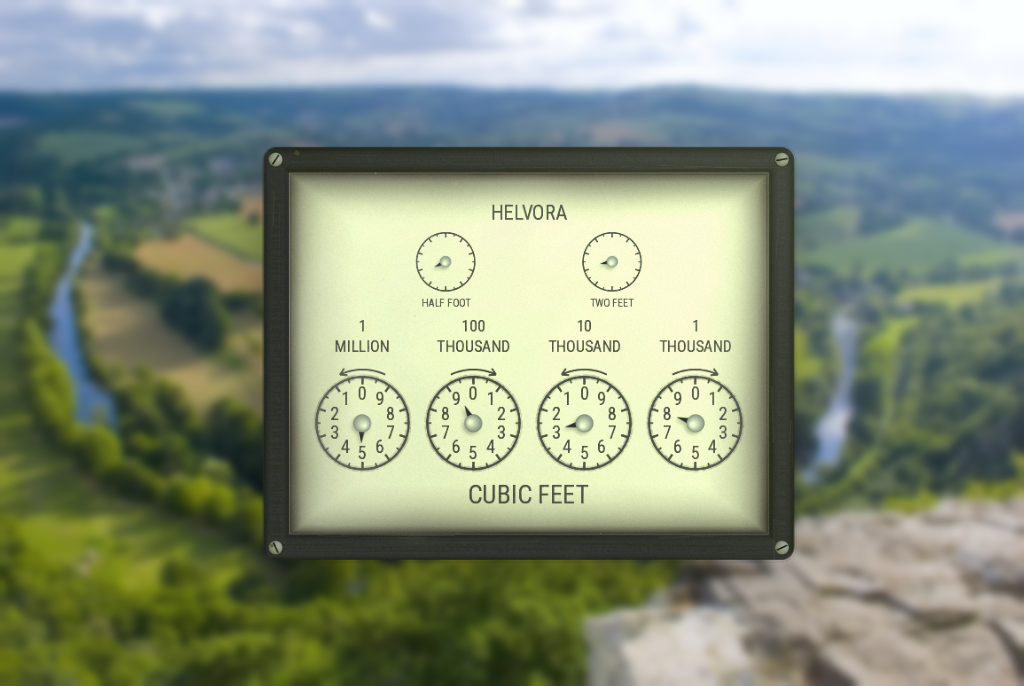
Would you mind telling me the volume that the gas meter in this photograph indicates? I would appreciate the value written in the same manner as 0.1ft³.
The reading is 492800ft³
